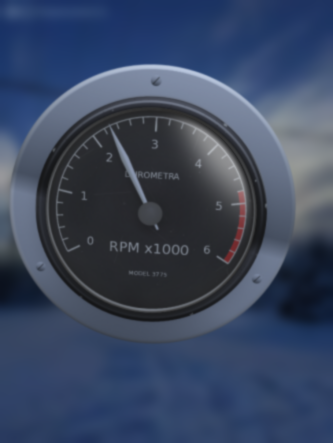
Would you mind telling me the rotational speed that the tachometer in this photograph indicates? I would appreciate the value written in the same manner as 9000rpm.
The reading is 2300rpm
